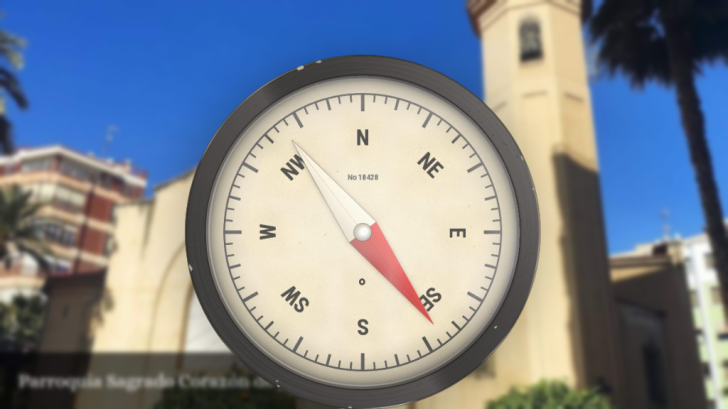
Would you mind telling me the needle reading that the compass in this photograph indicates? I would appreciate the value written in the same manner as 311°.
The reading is 142.5°
